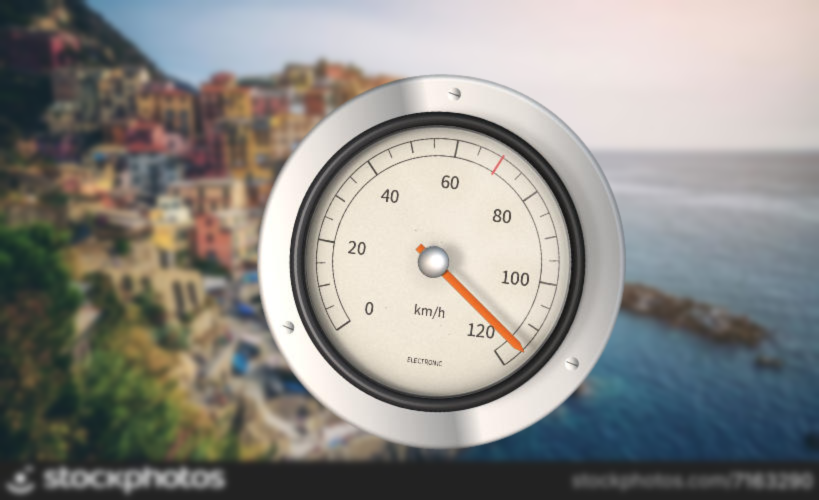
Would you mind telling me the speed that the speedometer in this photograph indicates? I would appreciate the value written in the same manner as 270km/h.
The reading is 115km/h
